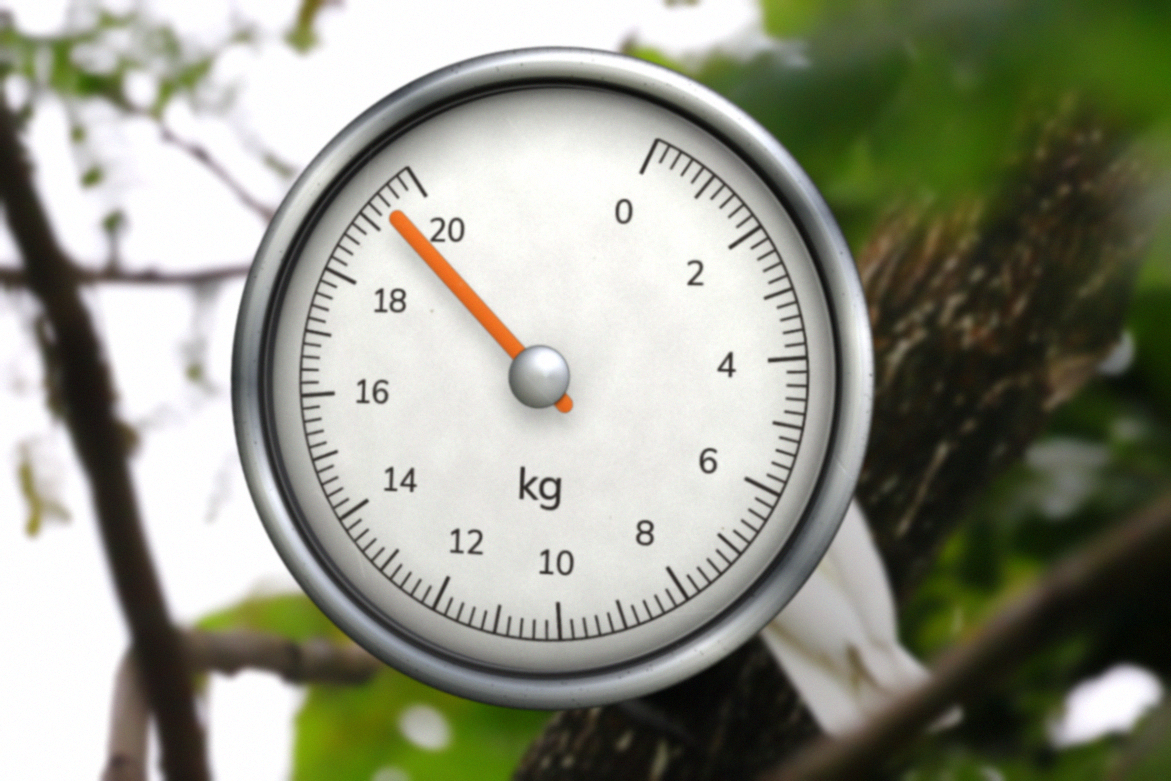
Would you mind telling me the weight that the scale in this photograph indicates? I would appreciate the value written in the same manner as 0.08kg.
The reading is 19.4kg
